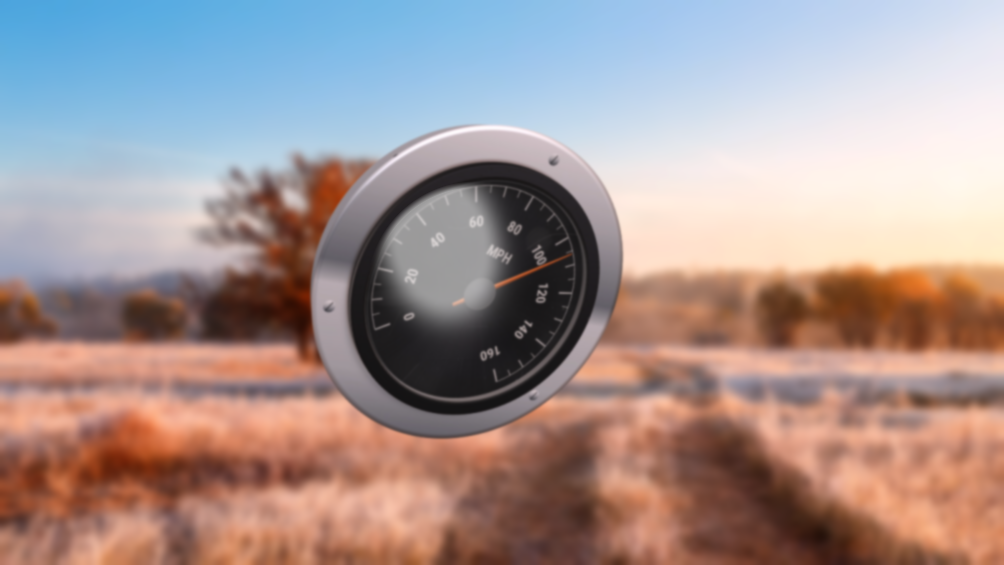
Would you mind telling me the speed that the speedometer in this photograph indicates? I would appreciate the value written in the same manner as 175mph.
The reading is 105mph
